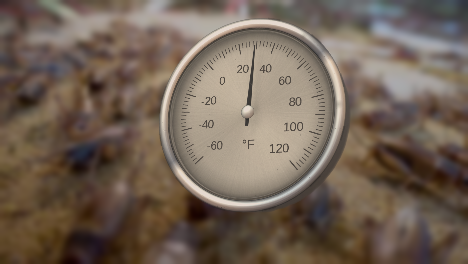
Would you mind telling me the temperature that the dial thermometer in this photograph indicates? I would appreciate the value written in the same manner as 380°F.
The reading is 30°F
